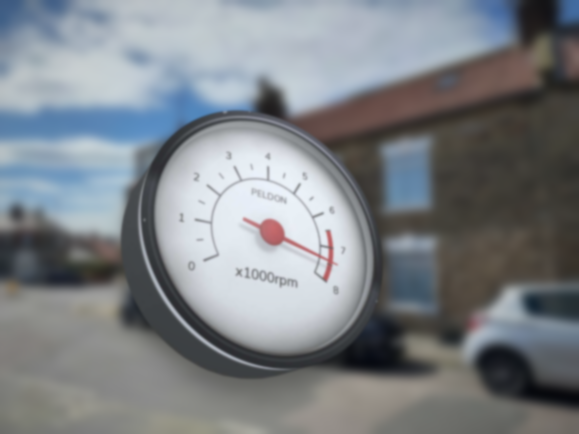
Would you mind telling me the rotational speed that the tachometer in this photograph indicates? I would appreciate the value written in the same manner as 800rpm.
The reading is 7500rpm
